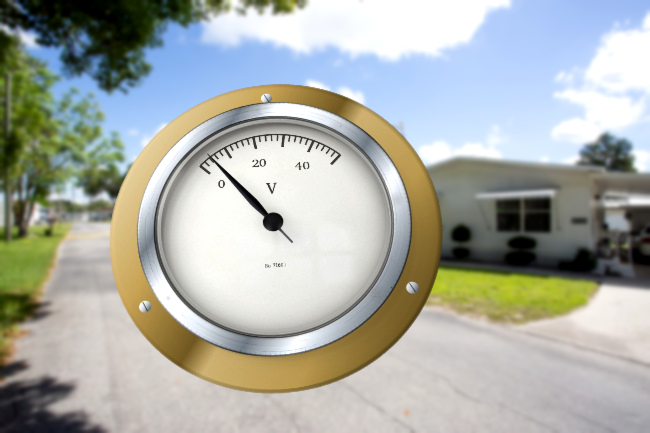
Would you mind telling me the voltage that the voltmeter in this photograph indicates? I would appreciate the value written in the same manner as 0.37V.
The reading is 4V
